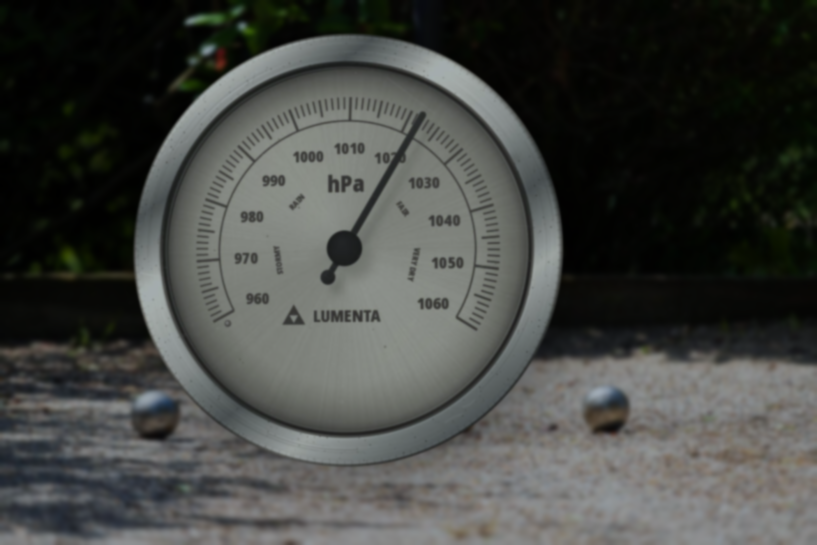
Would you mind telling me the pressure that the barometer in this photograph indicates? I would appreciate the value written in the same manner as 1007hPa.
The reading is 1022hPa
